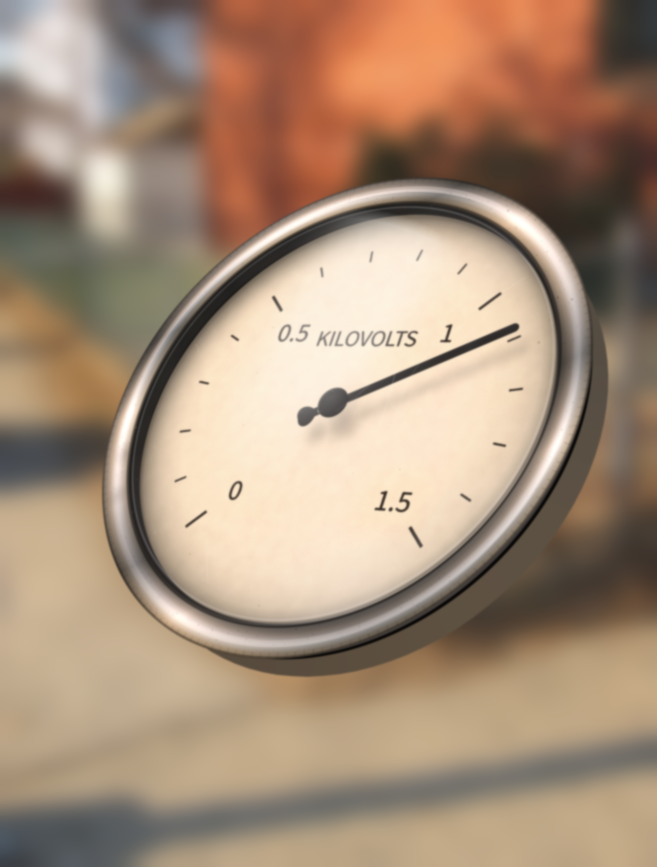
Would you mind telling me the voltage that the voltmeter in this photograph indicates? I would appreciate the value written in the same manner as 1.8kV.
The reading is 1.1kV
